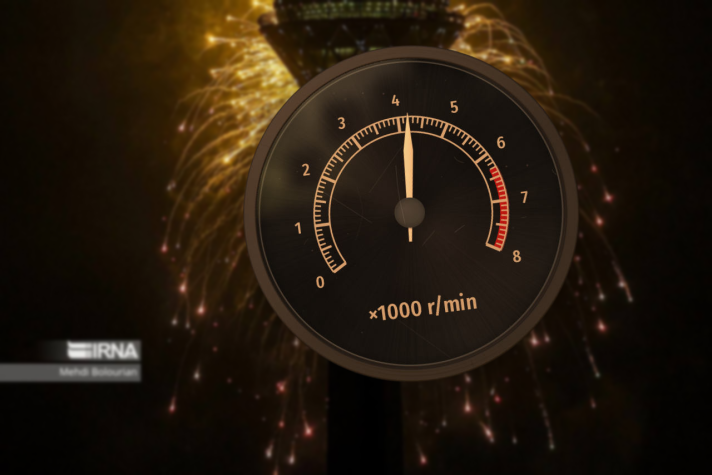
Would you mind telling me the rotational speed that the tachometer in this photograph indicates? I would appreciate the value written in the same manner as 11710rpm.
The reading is 4200rpm
